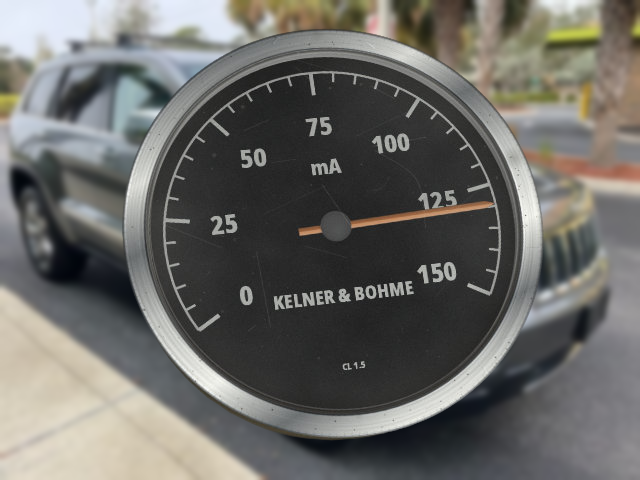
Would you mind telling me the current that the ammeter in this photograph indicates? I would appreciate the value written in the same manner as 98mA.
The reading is 130mA
